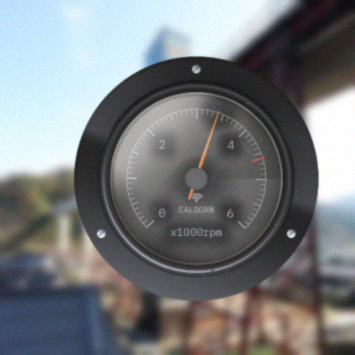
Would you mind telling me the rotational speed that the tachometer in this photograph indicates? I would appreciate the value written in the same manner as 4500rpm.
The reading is 3400rpm
